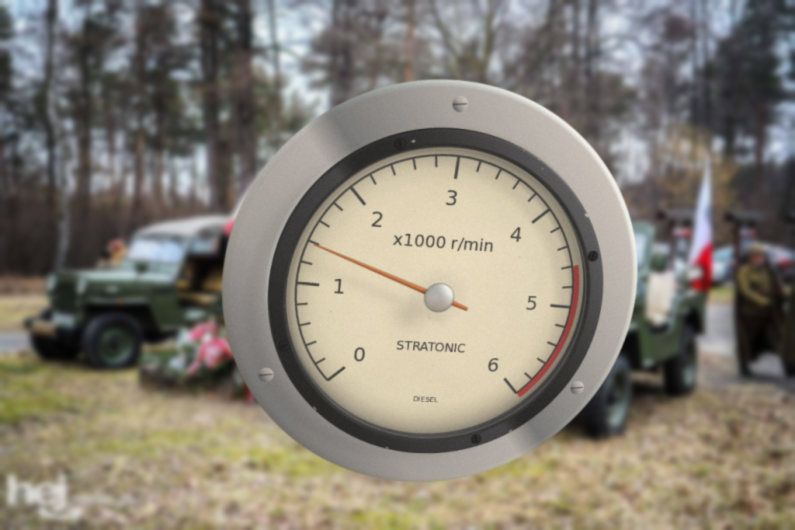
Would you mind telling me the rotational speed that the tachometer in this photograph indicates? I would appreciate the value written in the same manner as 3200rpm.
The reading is 1400rpm
